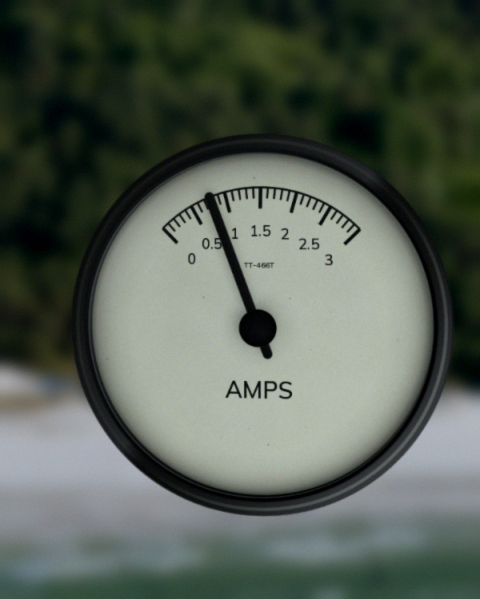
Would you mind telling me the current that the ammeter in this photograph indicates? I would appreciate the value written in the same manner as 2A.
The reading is 0.8A
